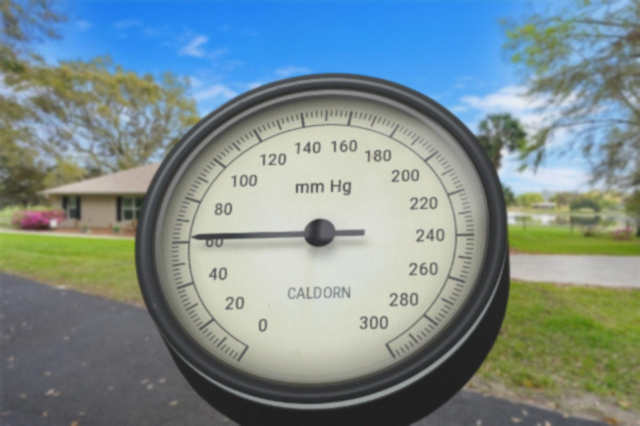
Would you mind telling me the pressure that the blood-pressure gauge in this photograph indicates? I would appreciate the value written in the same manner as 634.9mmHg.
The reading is 60mmHg
